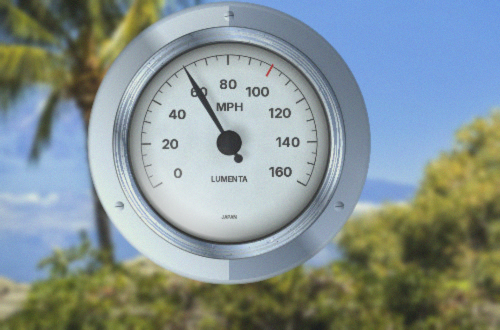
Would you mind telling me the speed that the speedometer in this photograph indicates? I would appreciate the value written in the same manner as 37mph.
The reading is 60mph
